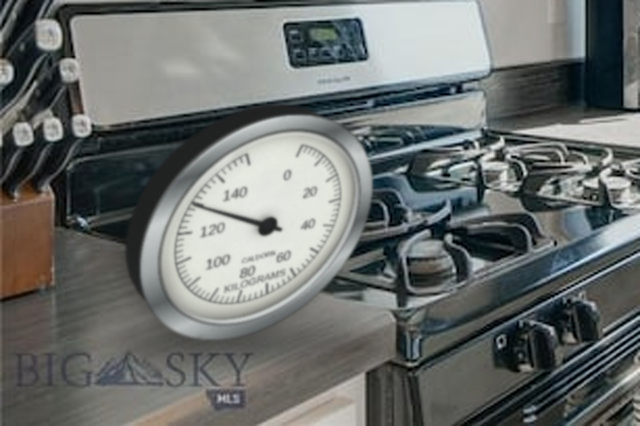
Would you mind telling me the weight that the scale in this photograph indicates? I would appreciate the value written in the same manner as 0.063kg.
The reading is 130kg
